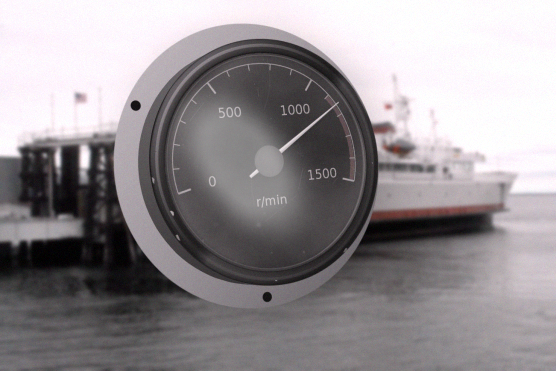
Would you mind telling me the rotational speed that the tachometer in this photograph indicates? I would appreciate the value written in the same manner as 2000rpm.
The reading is 1150rpm
